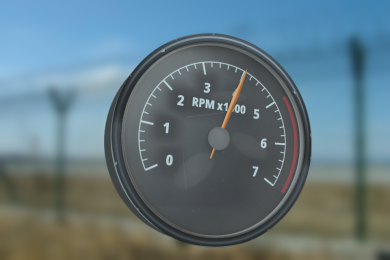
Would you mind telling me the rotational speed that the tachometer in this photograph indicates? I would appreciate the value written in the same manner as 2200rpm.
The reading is 4000rpm
